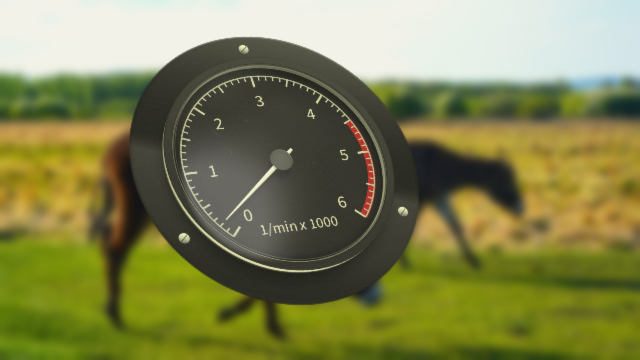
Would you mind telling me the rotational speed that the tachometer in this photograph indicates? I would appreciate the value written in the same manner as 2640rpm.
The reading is 200rpm
